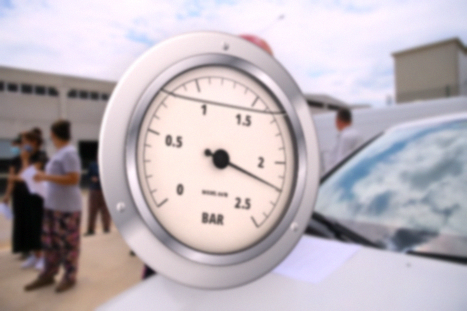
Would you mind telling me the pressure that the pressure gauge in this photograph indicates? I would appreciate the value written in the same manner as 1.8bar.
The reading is 2.2bar
